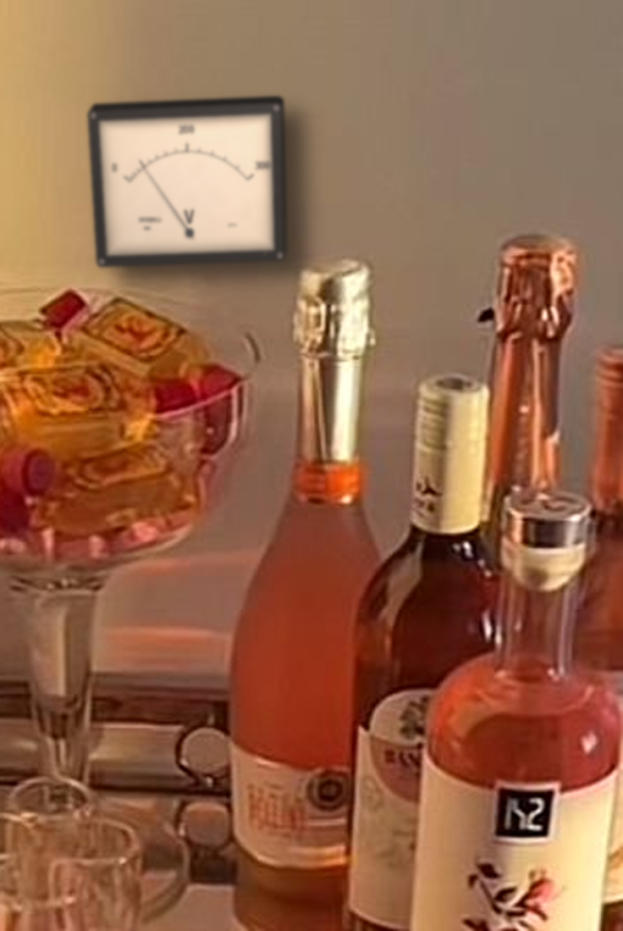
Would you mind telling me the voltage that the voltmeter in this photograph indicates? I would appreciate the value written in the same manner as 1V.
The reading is 100V
